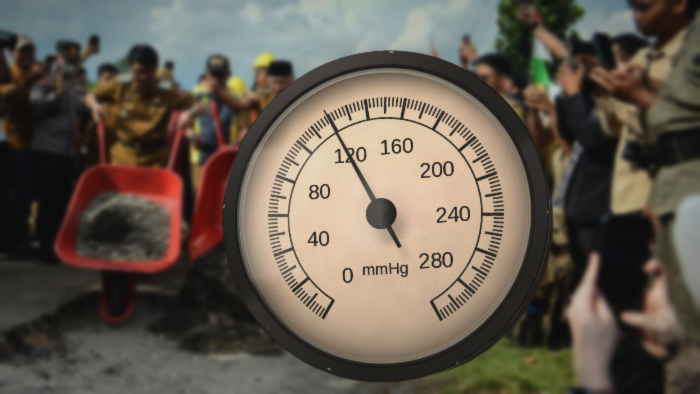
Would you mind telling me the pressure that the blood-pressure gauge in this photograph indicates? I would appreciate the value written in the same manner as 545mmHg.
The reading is 120mmHg
